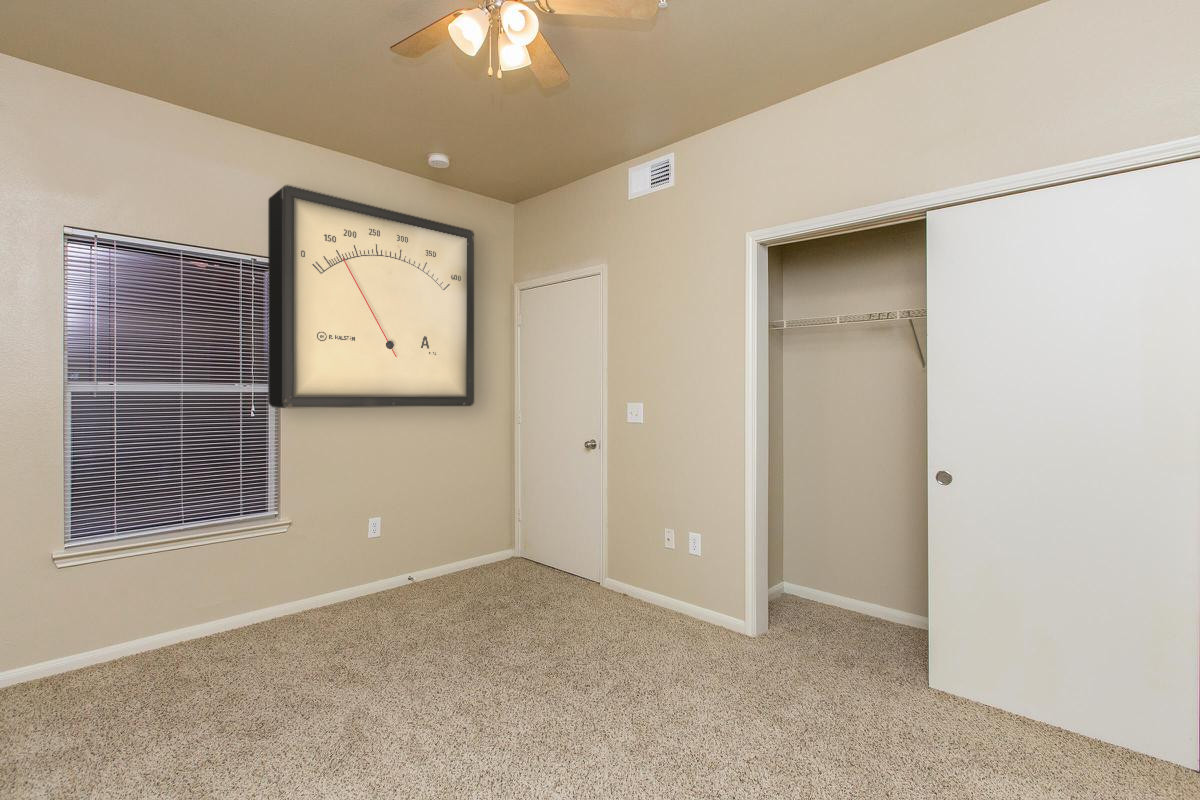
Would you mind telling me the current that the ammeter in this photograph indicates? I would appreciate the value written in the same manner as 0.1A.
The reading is 150A
